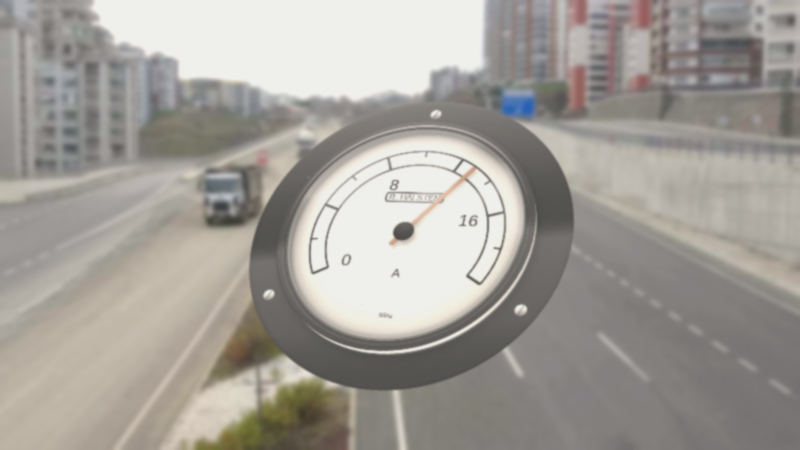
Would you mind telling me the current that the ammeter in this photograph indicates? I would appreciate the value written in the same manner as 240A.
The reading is 13A
